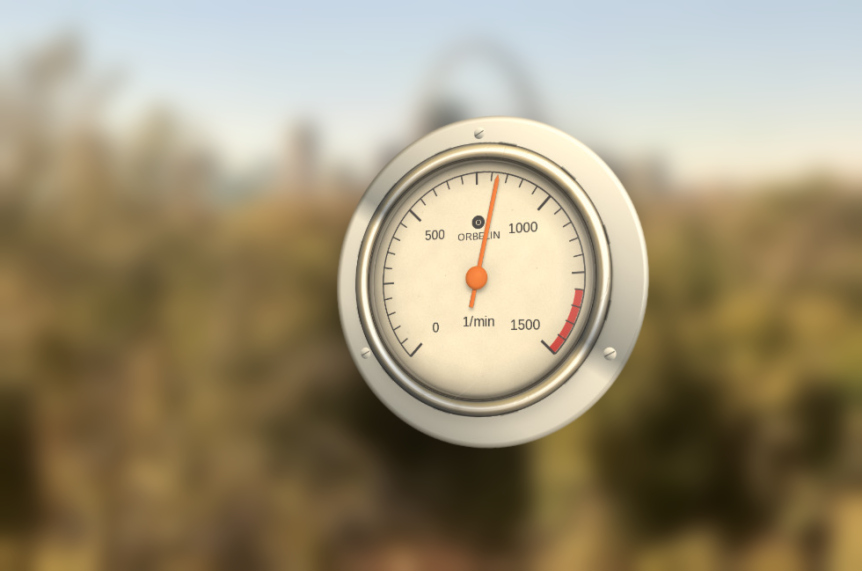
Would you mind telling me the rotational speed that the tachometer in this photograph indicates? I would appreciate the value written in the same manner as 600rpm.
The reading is 825rpm
